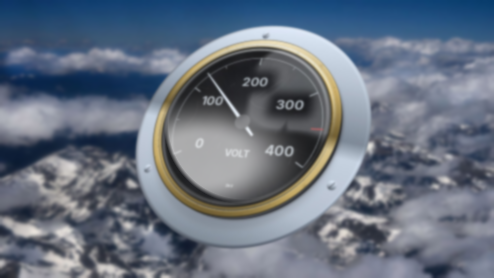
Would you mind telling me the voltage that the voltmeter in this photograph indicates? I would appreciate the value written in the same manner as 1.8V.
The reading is 125V
